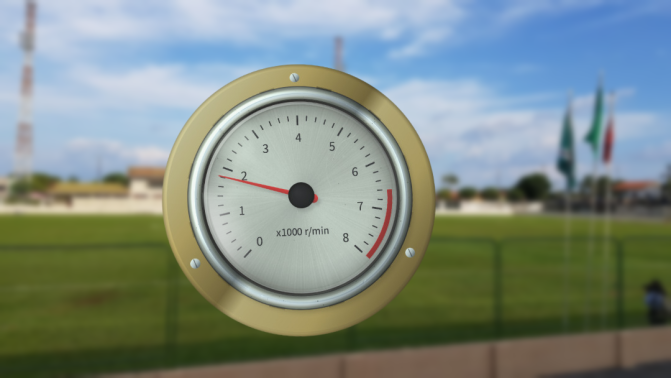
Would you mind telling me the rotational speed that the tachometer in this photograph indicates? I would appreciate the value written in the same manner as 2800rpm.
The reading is 1800rpm
